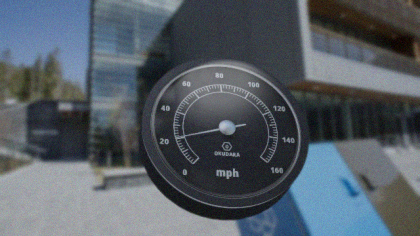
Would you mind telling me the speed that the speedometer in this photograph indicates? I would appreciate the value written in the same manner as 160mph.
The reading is 20mph
